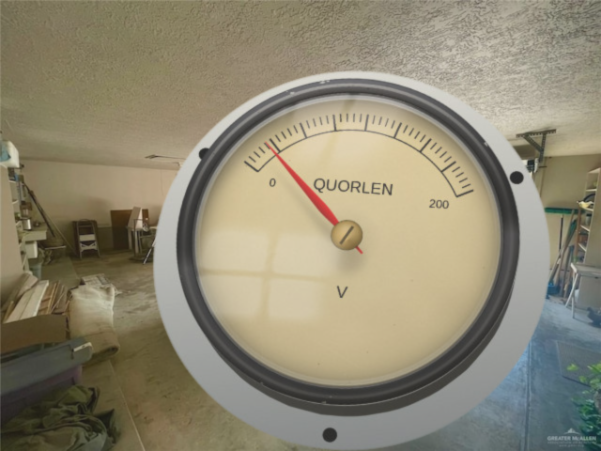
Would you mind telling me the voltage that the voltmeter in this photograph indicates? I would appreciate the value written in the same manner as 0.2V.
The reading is 20V
